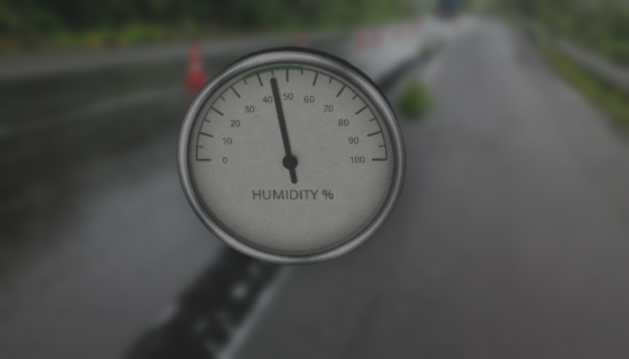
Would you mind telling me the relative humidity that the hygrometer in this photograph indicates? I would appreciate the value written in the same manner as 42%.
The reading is 45%
